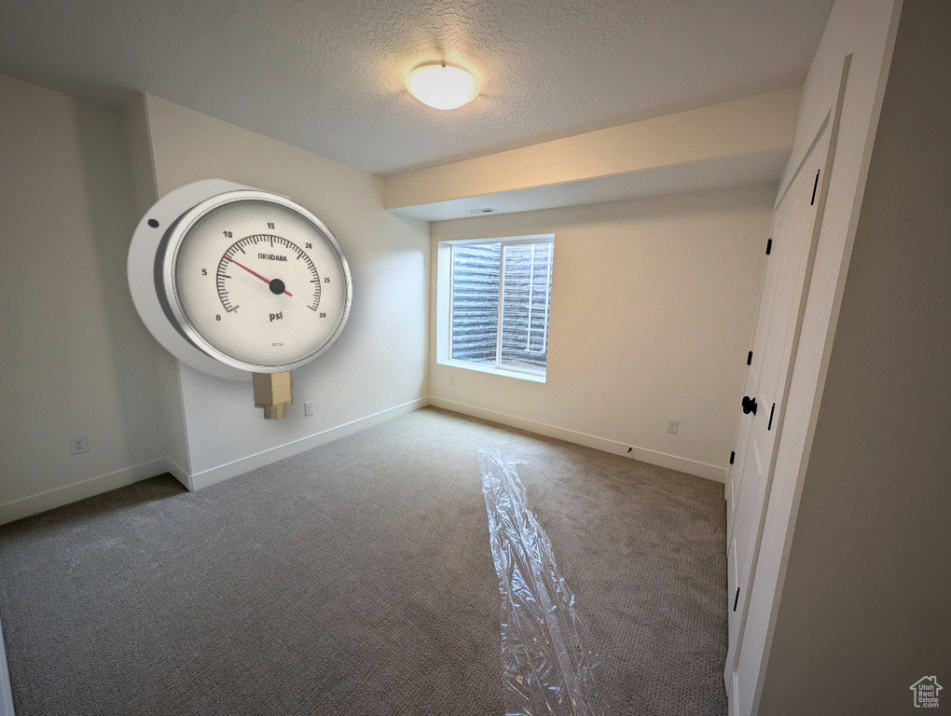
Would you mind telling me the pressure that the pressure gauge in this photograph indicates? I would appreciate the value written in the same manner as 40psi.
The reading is 7.5psi
